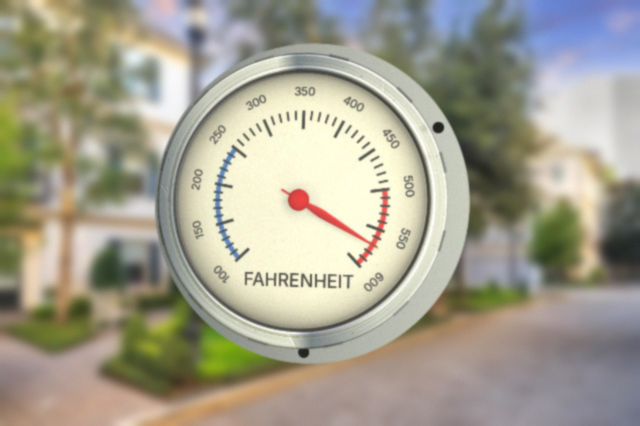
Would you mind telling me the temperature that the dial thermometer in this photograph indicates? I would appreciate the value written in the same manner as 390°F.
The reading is 570°F
